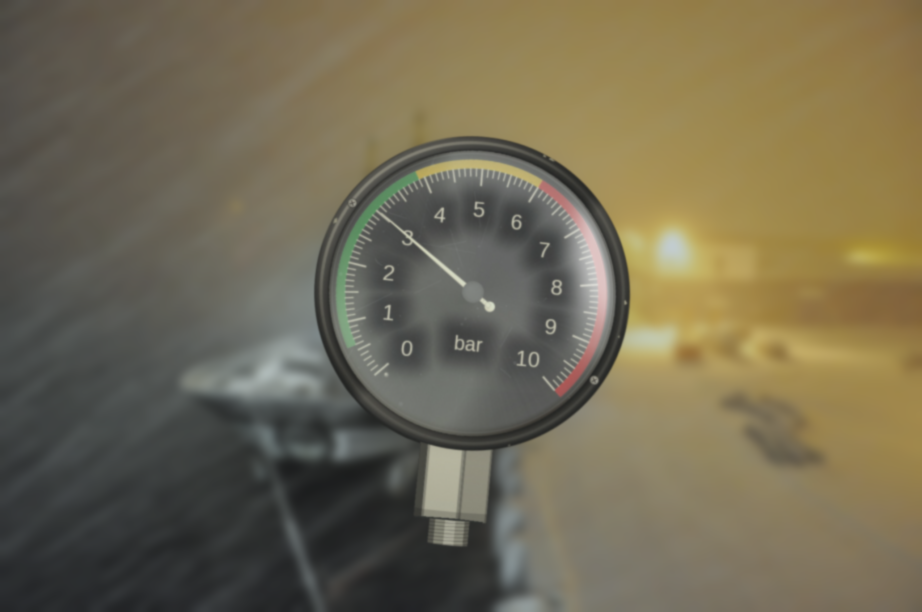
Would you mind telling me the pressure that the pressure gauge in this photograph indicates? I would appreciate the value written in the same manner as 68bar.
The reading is 3bar
